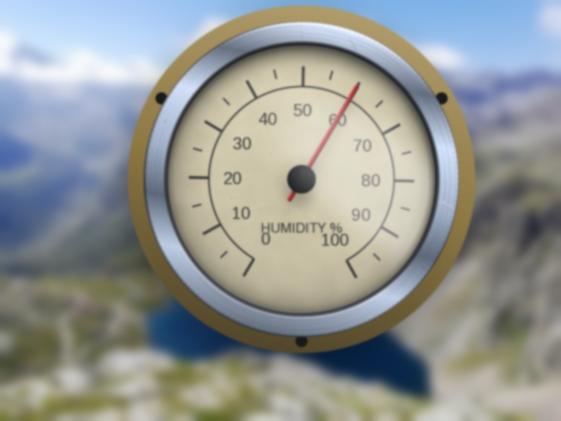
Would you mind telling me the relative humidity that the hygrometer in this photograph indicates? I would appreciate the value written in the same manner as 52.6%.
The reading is 60%
